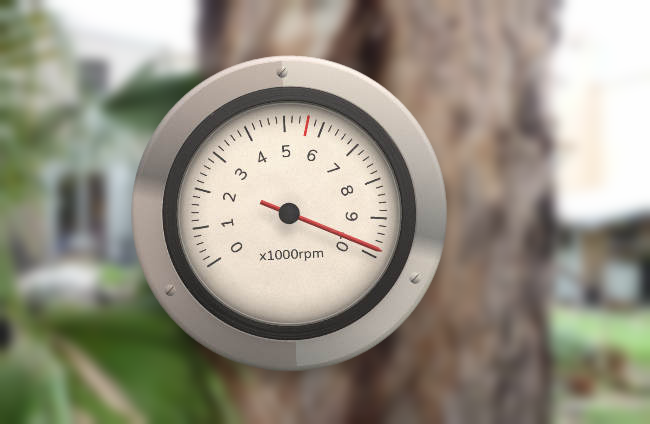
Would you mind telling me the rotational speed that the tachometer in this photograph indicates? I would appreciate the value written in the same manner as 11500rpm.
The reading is 9800rpm
